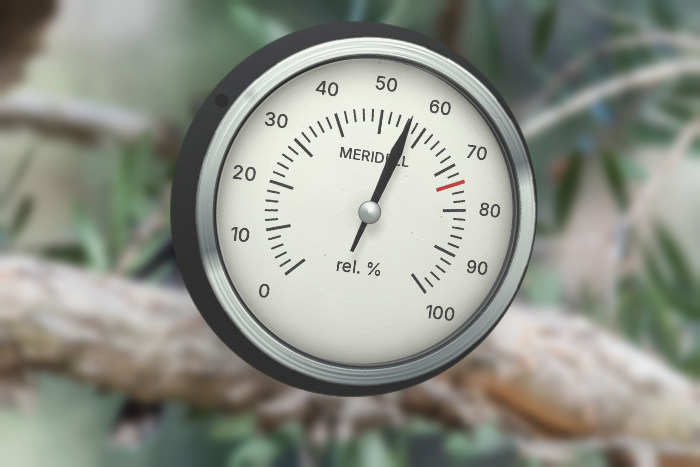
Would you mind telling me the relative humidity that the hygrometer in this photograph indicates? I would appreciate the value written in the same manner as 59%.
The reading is 56%
